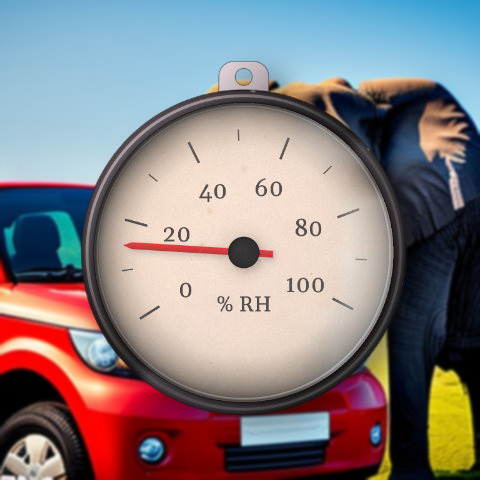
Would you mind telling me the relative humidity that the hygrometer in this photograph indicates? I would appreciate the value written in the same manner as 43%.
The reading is 15%
